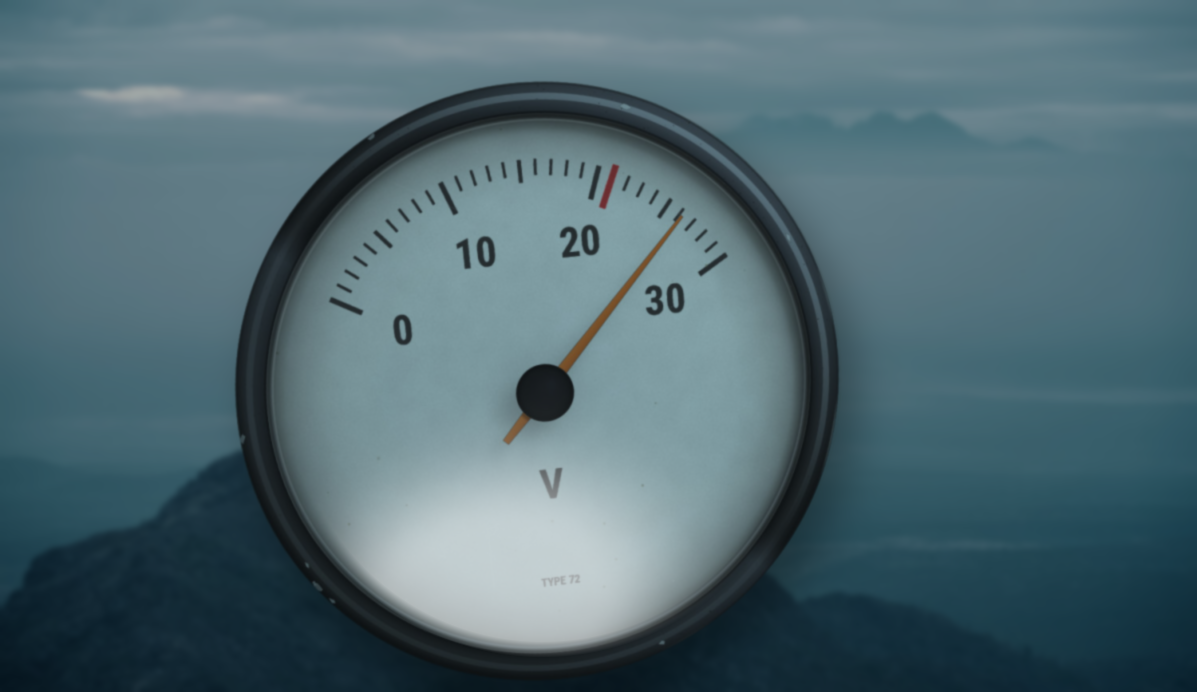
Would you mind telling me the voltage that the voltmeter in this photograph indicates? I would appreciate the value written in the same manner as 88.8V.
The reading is 26V
